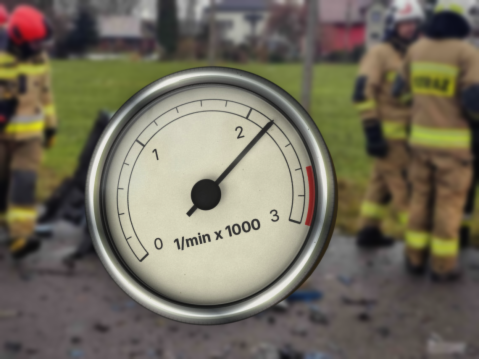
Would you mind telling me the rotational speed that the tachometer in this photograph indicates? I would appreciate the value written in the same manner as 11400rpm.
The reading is 2200rpm
